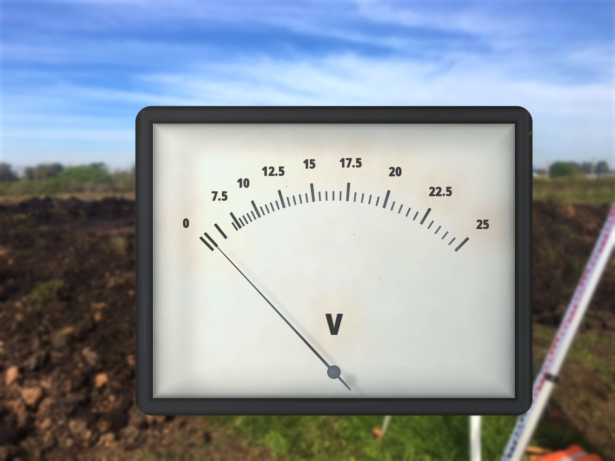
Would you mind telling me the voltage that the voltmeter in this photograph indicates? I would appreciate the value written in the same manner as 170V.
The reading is 2.5V
